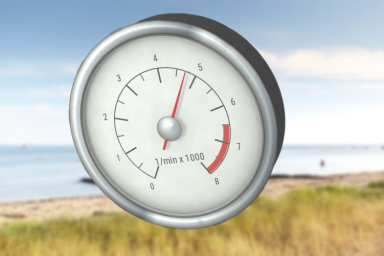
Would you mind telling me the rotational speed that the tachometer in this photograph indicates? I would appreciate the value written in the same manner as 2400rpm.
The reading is 4750rpm
